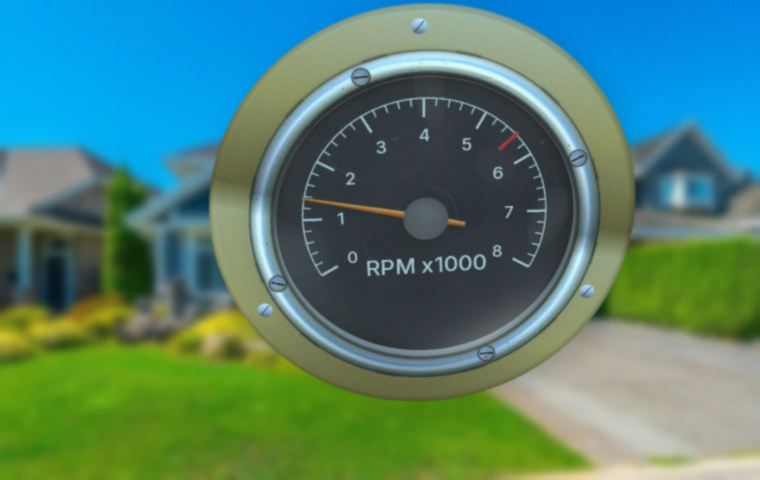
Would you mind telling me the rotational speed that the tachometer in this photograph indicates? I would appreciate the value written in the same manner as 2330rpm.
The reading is 1400rpm
